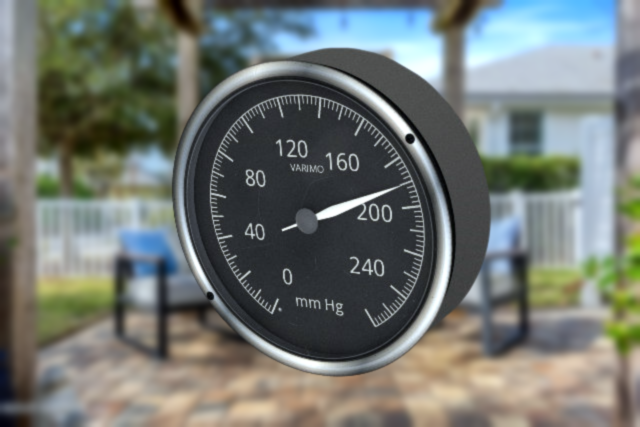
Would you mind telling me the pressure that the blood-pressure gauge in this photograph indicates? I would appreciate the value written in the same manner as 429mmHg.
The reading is 190mmHg
